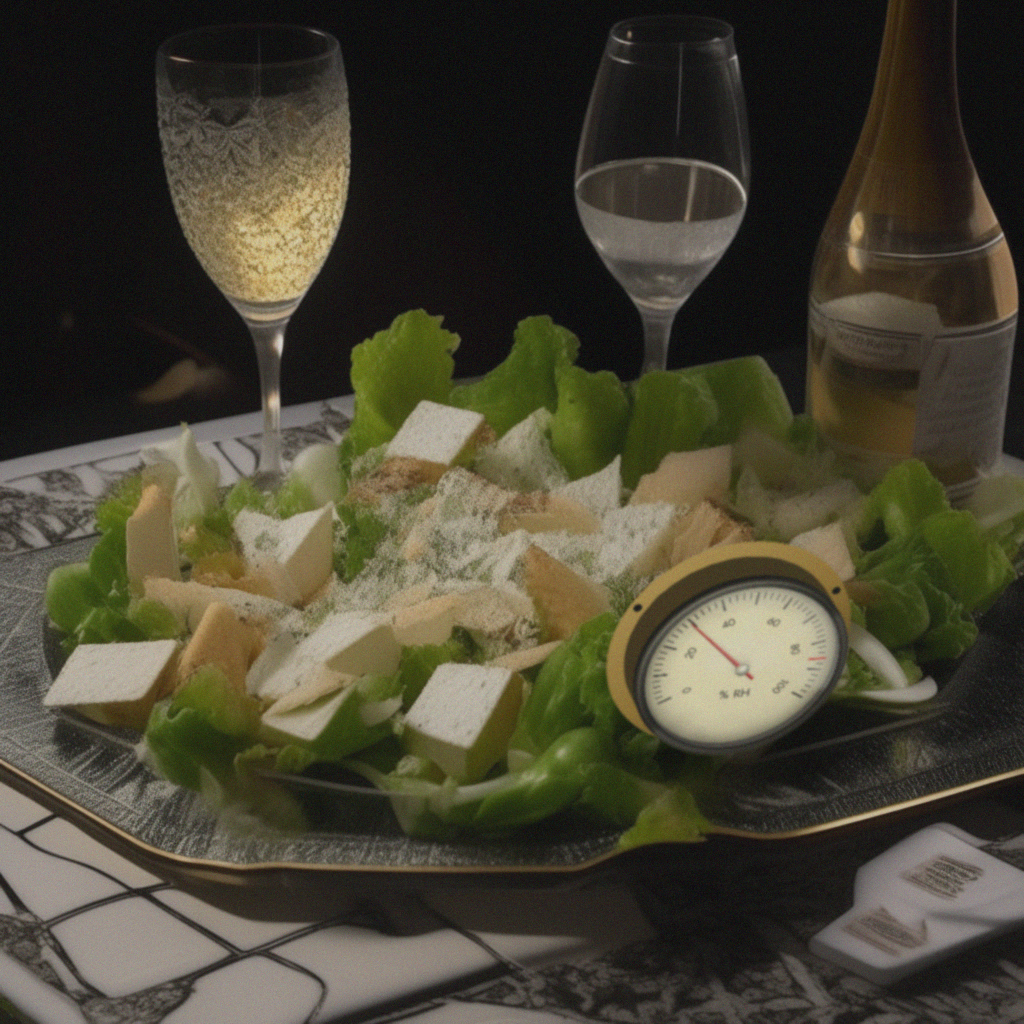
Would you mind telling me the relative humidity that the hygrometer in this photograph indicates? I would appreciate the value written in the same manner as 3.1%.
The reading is 30%
